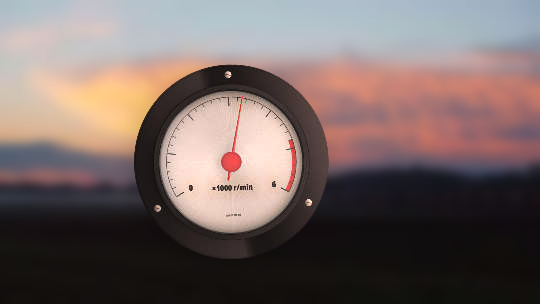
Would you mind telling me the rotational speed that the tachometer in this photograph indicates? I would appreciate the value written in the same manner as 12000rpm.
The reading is 3300rpm
